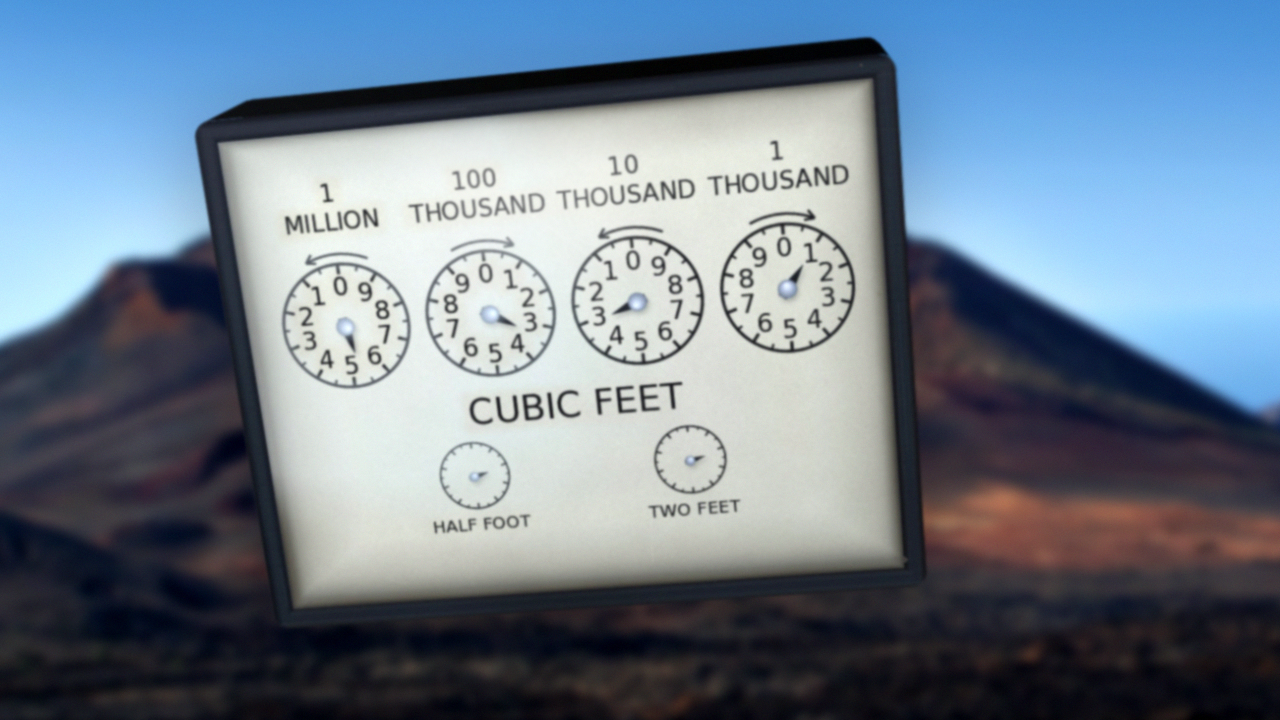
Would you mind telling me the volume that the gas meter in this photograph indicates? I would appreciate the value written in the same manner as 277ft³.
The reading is 533100ft³
